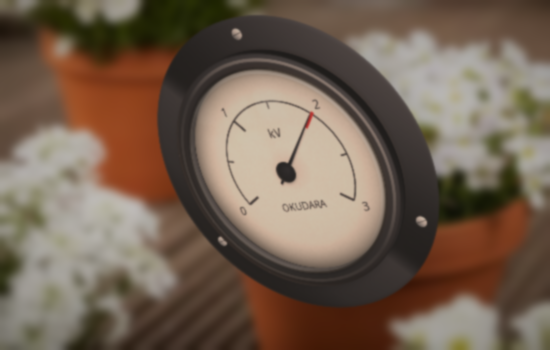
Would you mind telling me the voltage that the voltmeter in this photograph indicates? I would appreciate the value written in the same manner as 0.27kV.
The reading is 2kV
